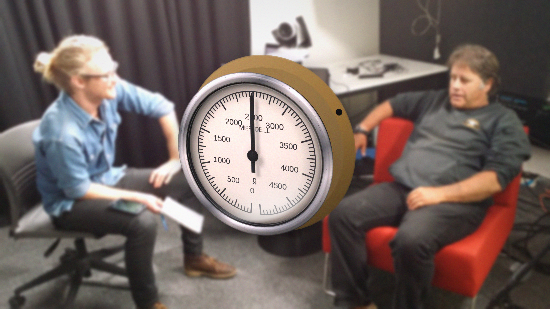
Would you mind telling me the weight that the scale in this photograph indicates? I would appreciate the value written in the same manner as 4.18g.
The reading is 2500g
